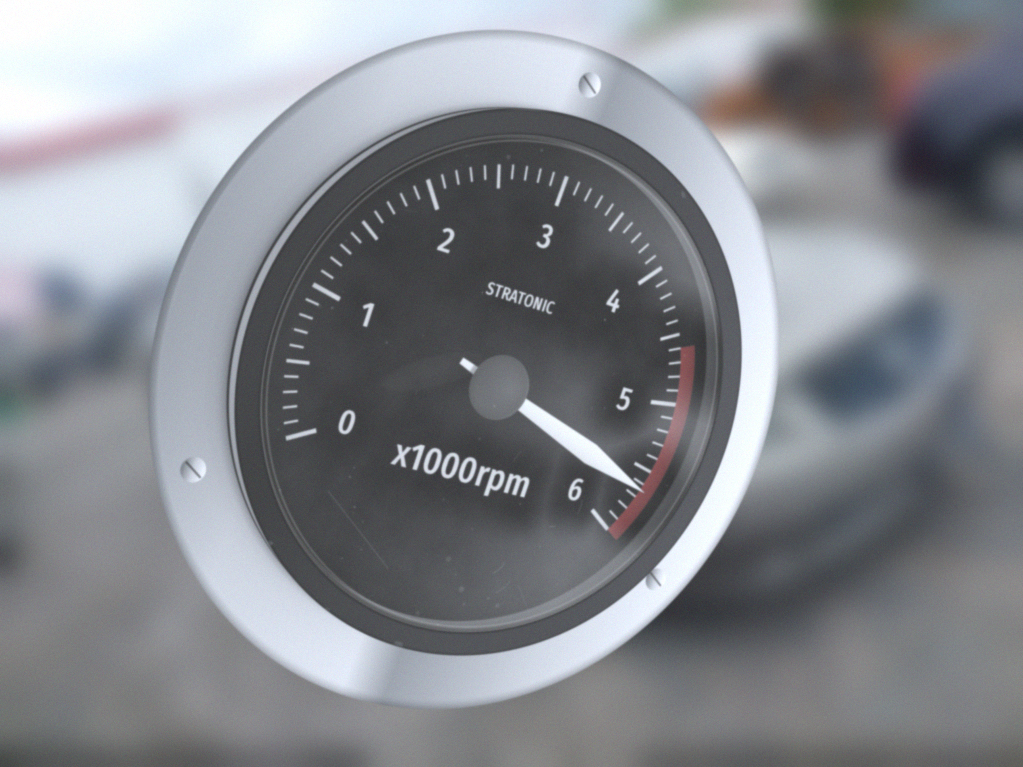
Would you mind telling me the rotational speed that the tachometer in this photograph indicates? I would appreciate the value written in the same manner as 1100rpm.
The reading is 5650rpm
